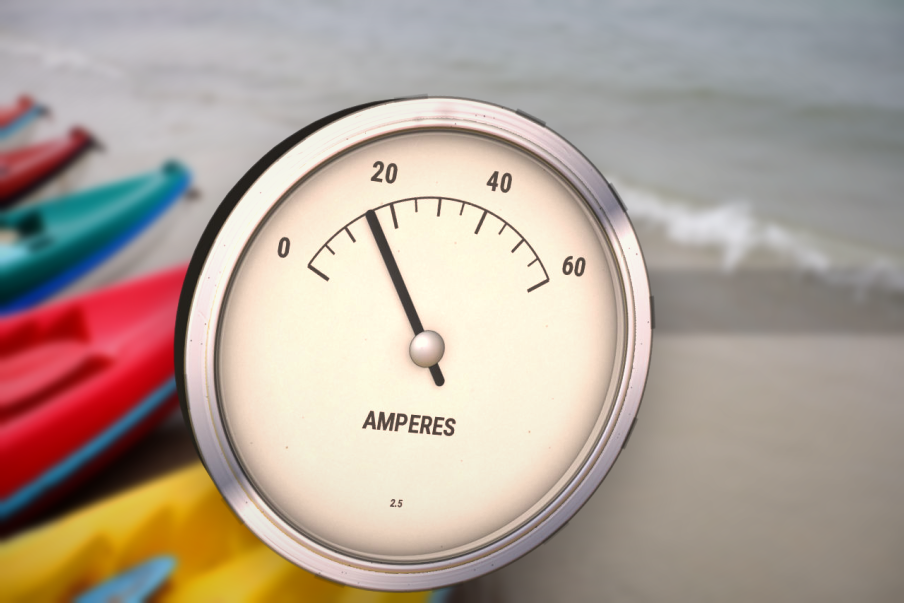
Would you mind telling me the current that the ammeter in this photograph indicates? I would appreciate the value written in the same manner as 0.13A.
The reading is 15A
